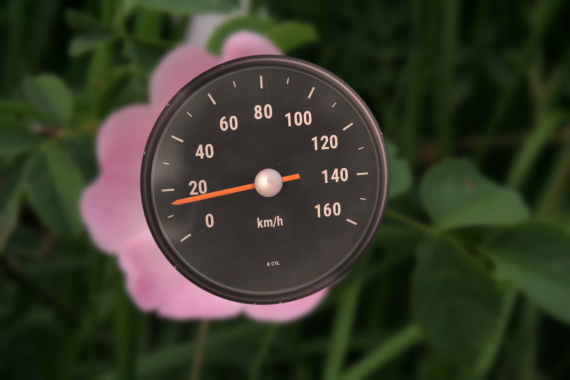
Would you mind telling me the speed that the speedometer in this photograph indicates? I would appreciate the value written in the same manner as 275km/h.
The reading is 15km/h
